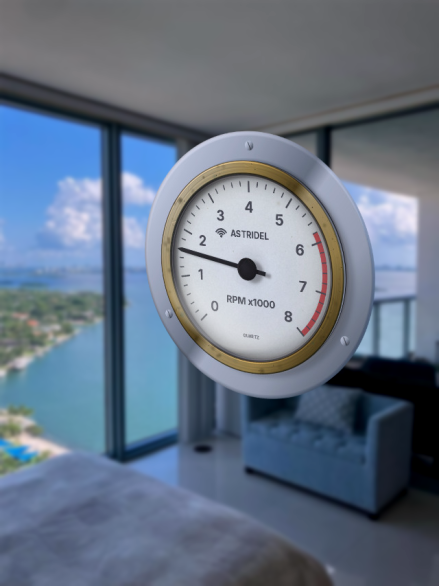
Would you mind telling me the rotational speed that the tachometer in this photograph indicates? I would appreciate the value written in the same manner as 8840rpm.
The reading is 1600rpm
